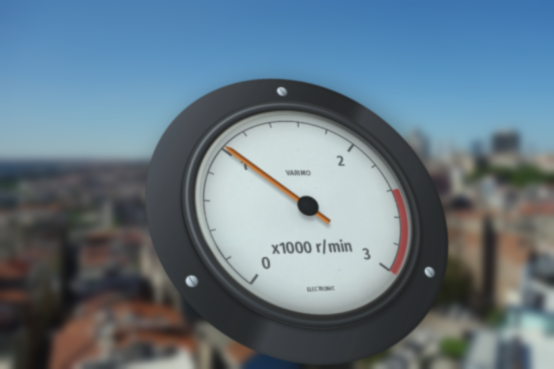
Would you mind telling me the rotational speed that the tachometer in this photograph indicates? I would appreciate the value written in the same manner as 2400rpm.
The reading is 1000rpm
